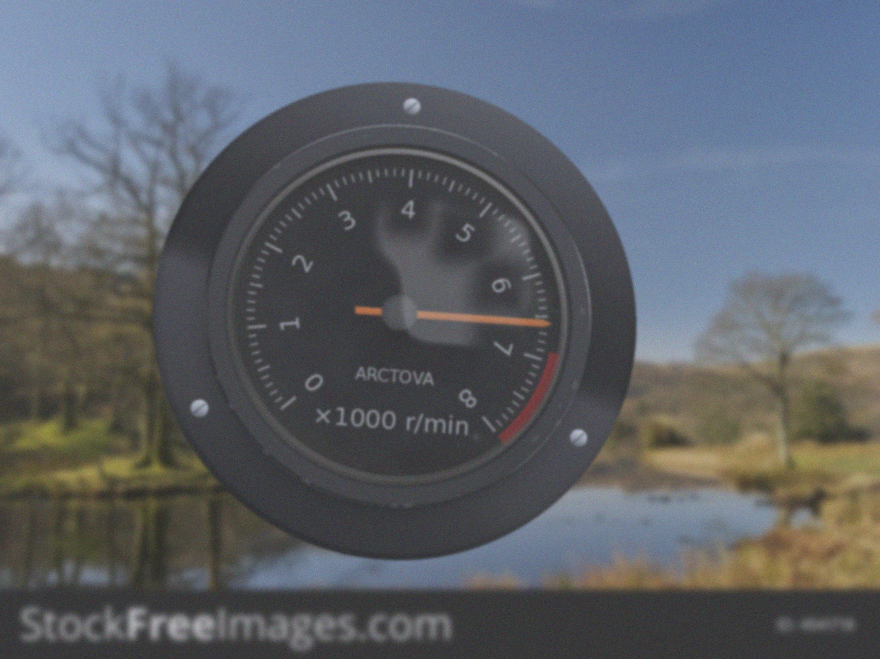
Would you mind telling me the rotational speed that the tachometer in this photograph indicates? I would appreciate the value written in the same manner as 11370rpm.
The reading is 6600rpm
